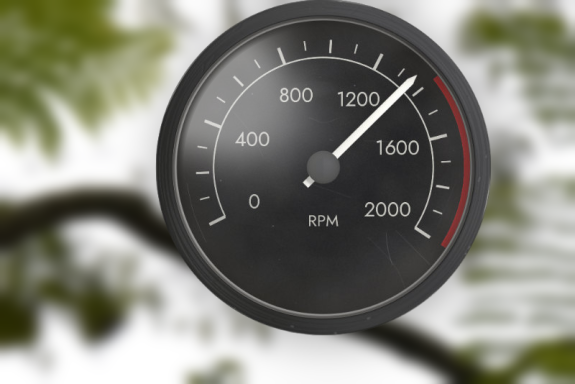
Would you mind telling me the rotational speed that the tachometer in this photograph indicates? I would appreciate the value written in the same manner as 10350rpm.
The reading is 1350rpm
